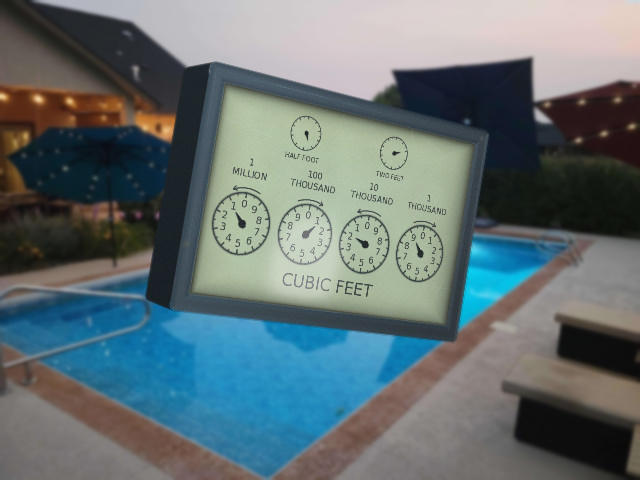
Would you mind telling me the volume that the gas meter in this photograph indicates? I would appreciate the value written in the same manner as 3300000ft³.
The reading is 111900ft³
